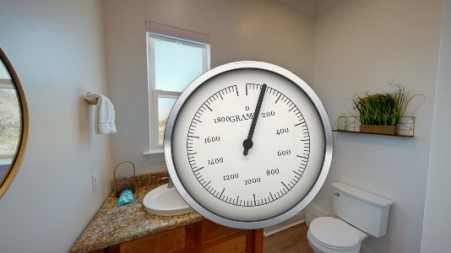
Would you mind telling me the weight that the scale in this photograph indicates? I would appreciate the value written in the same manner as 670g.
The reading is 100g
